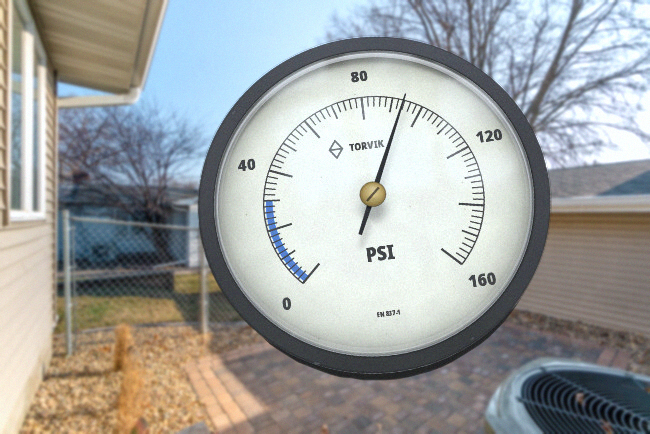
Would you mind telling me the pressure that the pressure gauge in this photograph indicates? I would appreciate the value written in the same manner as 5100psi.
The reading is 94psi
